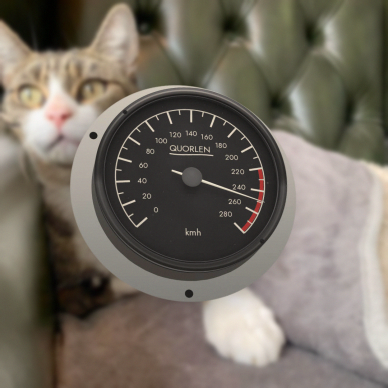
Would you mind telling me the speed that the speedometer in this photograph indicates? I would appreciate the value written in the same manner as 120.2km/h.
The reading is 250km/h
